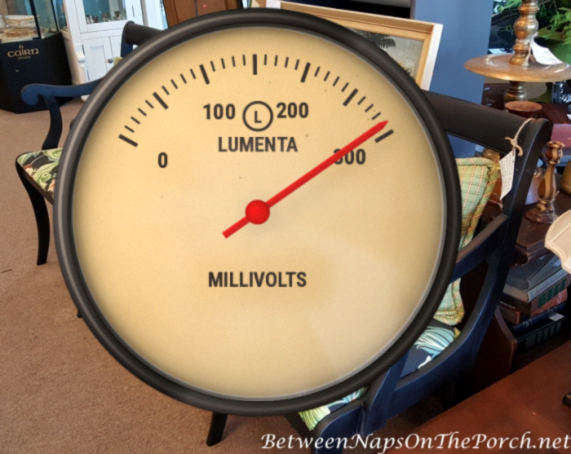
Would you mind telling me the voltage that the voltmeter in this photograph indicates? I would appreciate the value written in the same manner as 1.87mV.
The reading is 290mV
